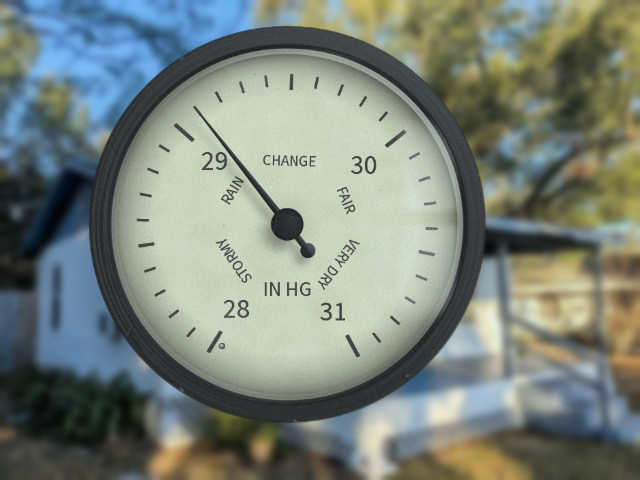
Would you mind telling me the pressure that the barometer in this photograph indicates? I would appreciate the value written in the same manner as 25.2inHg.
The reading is 29.1inHg
